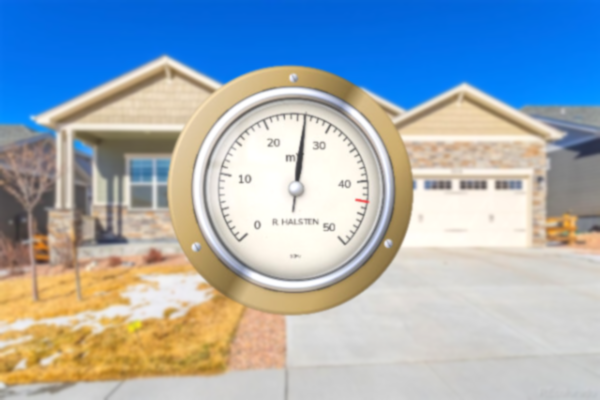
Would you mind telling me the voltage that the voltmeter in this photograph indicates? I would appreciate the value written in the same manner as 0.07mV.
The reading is 26mV
